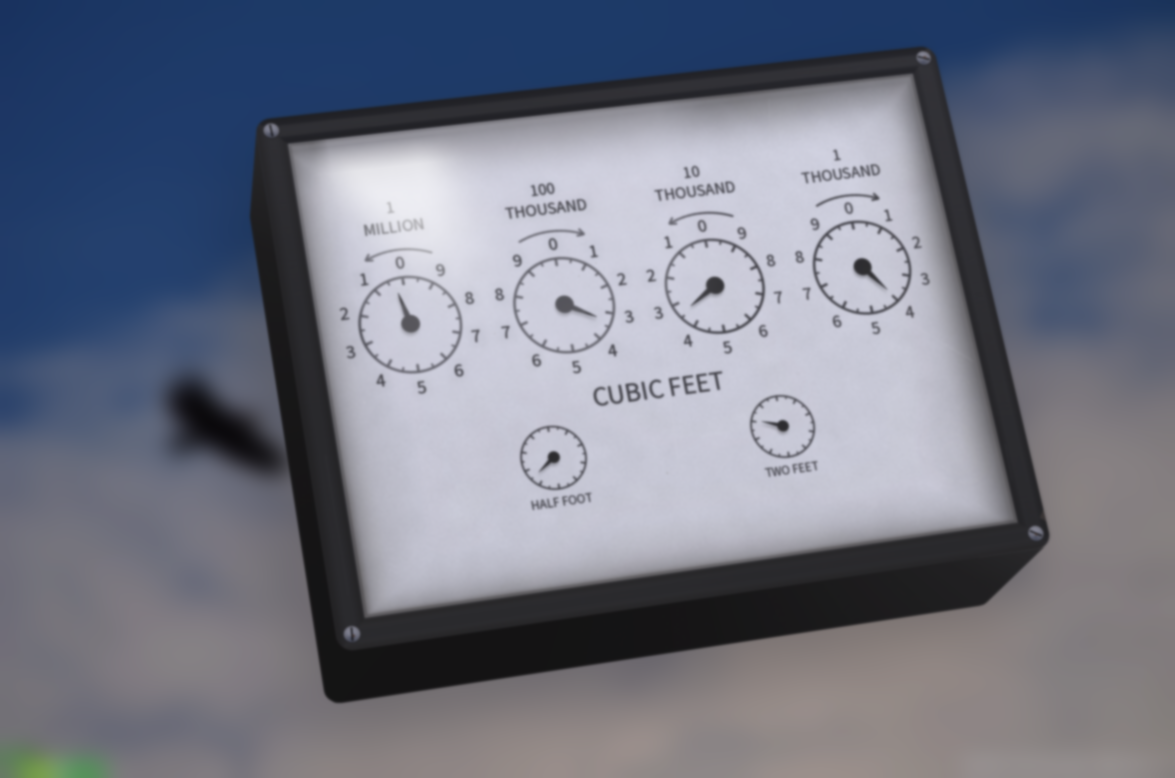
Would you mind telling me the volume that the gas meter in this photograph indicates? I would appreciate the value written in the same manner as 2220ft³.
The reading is 33400ft³
